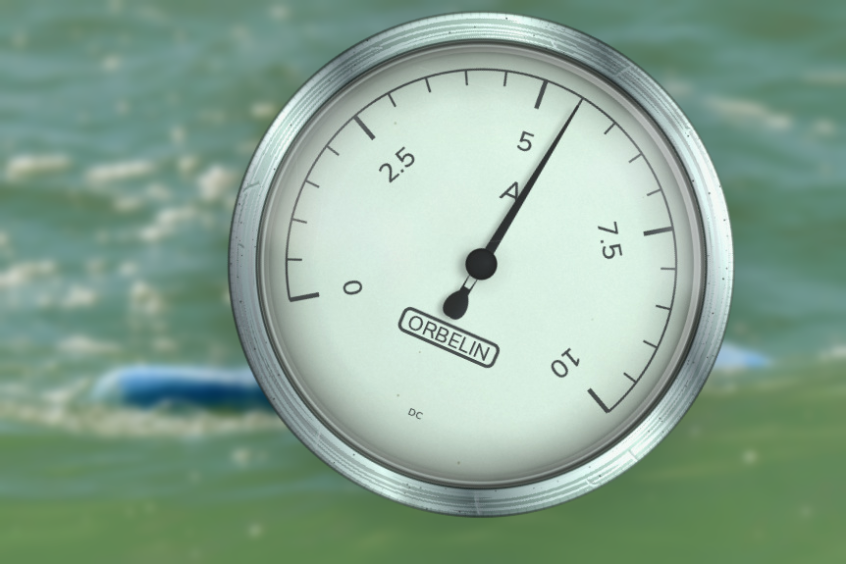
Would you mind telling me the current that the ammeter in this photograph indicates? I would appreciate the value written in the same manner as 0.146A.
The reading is 5.5A
